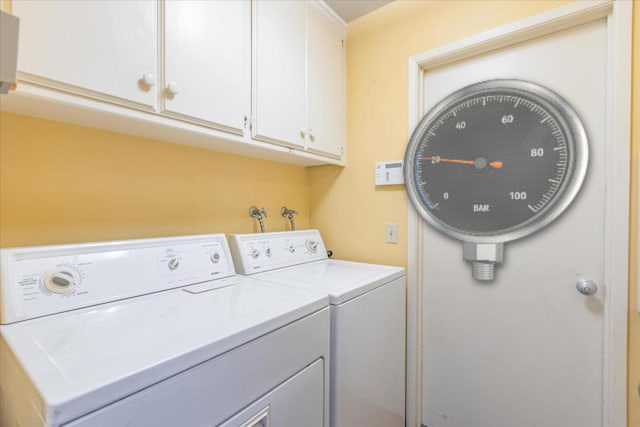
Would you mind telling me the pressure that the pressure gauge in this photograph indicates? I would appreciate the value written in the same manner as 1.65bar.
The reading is 20bar
